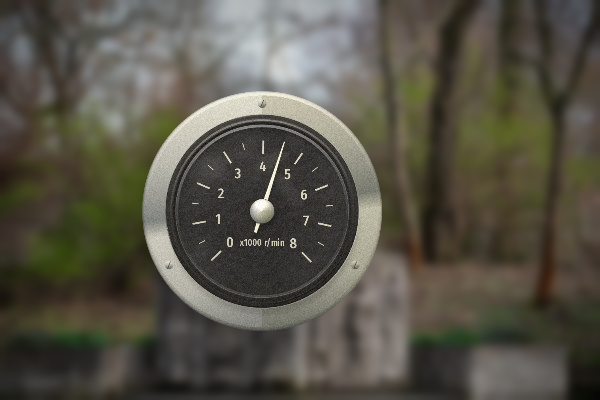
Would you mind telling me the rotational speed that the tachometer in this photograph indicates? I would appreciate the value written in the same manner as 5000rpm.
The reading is 4500rpm
